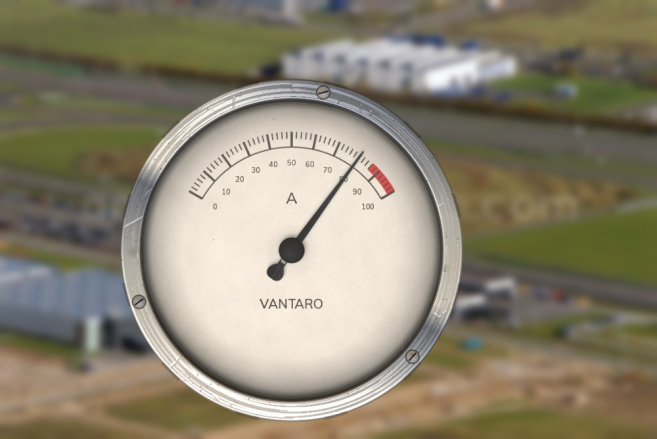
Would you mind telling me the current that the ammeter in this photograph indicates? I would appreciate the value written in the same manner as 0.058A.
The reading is 80A
